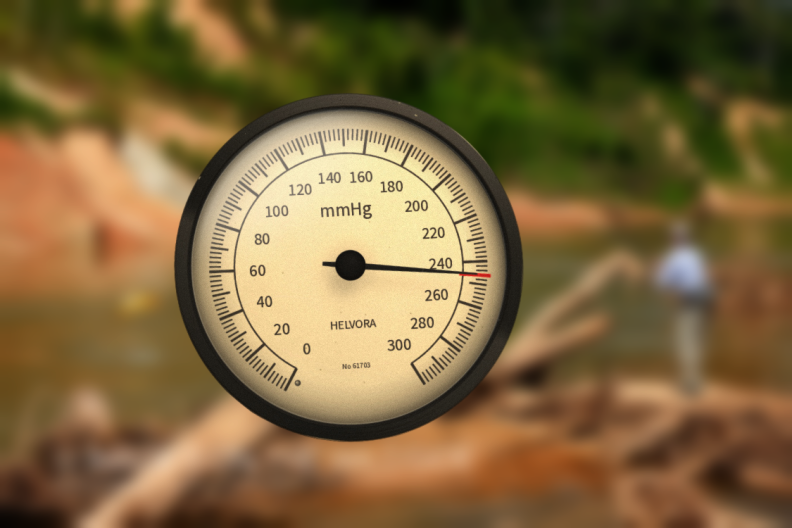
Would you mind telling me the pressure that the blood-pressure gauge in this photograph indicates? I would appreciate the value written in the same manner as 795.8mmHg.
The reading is 246mmHg
